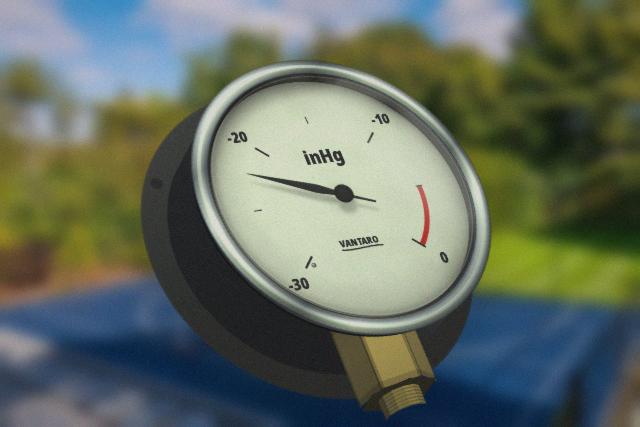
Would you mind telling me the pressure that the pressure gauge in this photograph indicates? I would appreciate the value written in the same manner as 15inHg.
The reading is -22.5inHg
